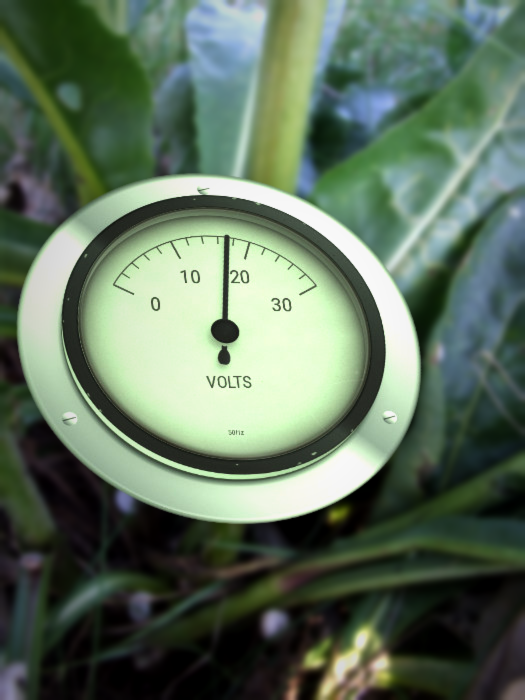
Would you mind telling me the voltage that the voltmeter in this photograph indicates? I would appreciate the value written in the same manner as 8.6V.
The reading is 17V
